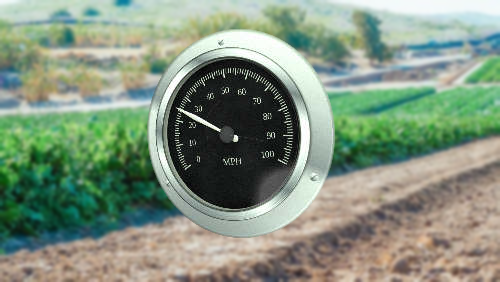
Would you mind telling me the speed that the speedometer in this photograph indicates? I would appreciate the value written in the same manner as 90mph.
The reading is 25mph
